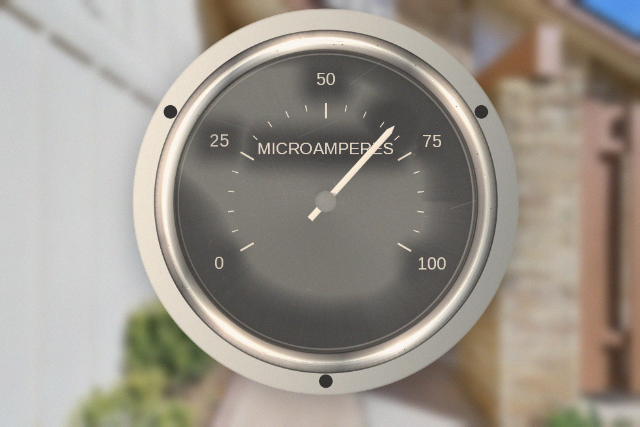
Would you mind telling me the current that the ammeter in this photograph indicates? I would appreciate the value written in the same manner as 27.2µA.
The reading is 67.5µA
